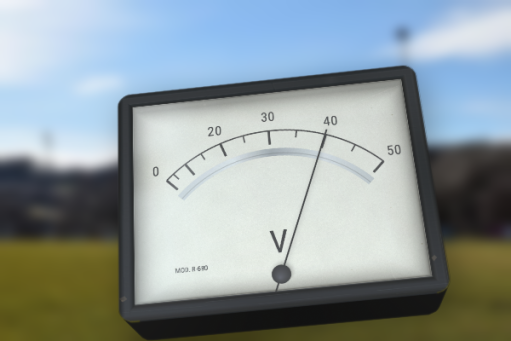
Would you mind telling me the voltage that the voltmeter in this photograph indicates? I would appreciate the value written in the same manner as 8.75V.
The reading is 40V
